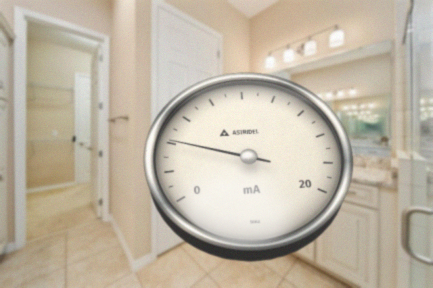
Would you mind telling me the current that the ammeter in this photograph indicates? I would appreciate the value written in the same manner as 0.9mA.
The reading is 4mA
